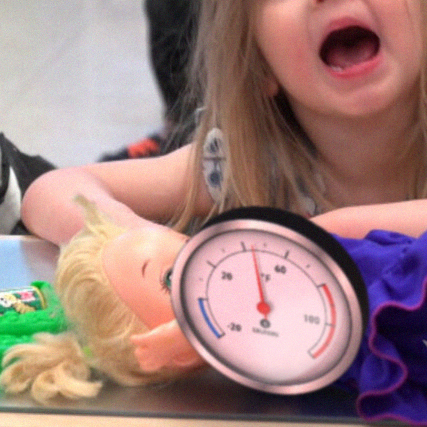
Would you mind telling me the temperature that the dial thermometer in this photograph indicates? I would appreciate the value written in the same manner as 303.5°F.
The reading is 45°F
